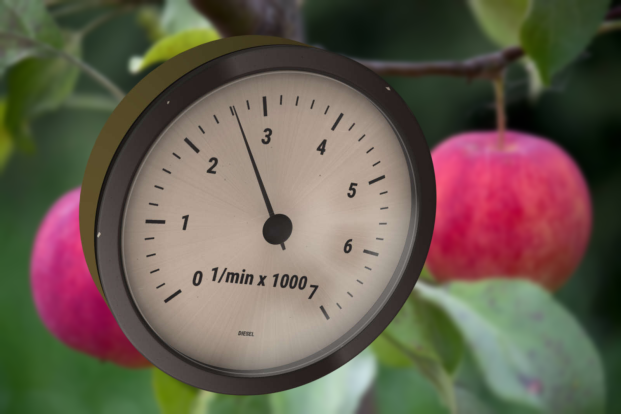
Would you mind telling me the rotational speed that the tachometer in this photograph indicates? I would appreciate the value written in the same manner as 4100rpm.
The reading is 2600rpm
